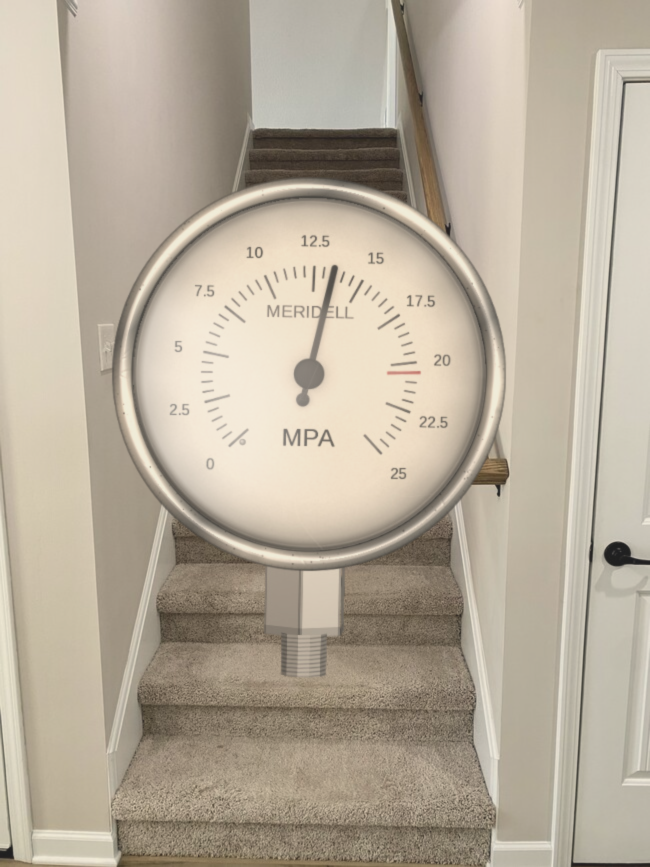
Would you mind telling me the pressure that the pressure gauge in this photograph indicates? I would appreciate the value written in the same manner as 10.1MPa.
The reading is 13.5MPa
